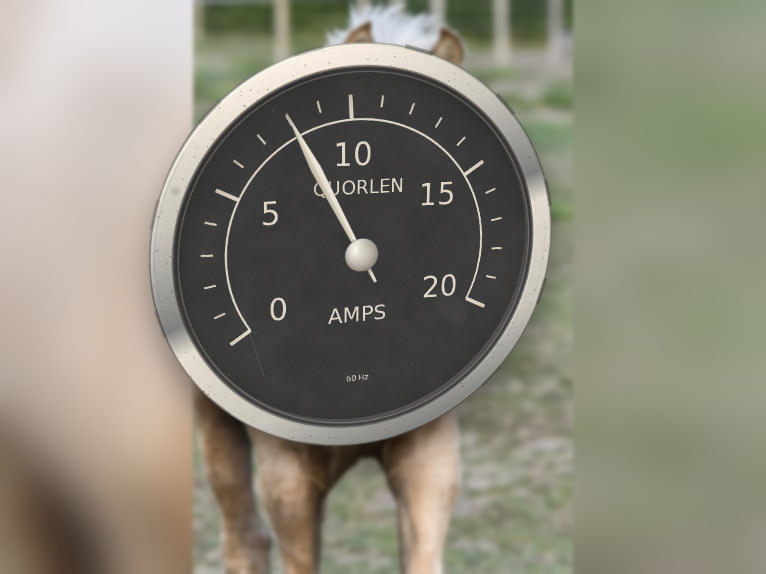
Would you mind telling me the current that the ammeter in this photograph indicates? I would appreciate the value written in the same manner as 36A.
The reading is 8A
